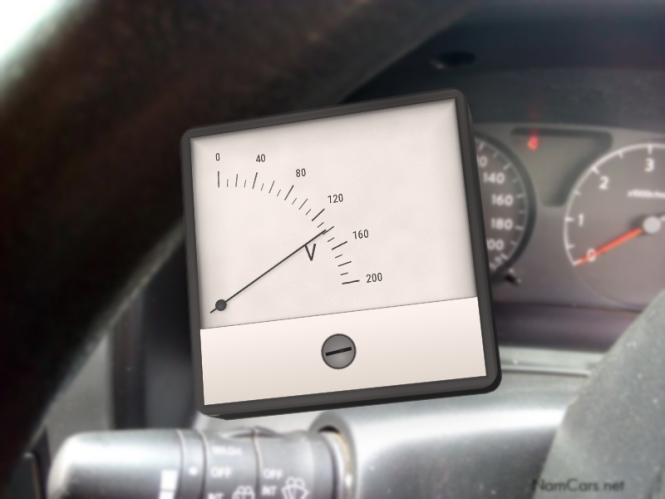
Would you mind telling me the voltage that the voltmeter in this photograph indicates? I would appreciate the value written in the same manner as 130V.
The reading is 140V
